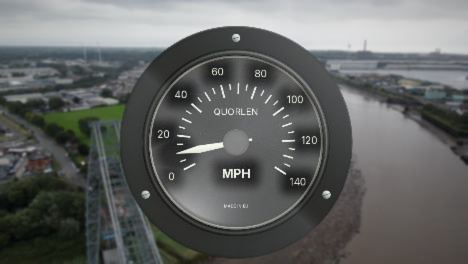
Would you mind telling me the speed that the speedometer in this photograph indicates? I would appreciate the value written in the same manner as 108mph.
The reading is 10mph
